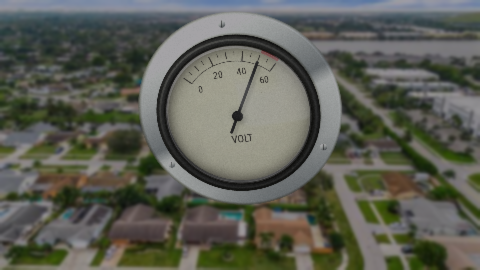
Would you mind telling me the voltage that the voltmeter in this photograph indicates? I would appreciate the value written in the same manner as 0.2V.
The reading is 50V
